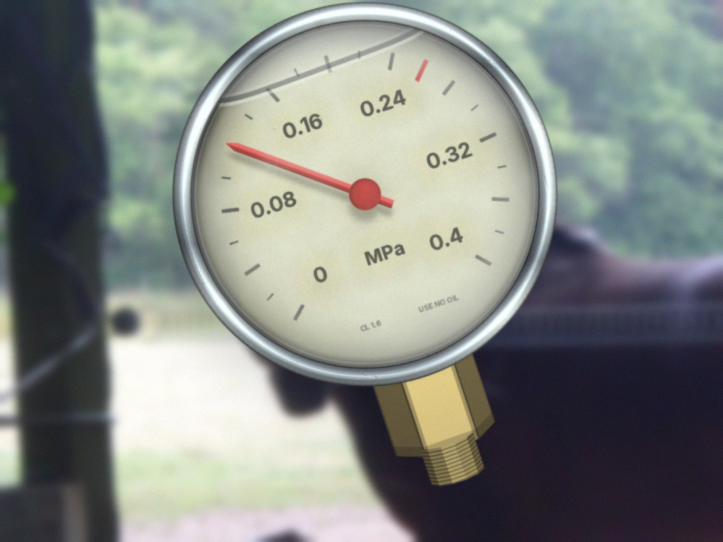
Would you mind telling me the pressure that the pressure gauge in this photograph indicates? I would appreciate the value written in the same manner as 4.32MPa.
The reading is 0.12MPa
